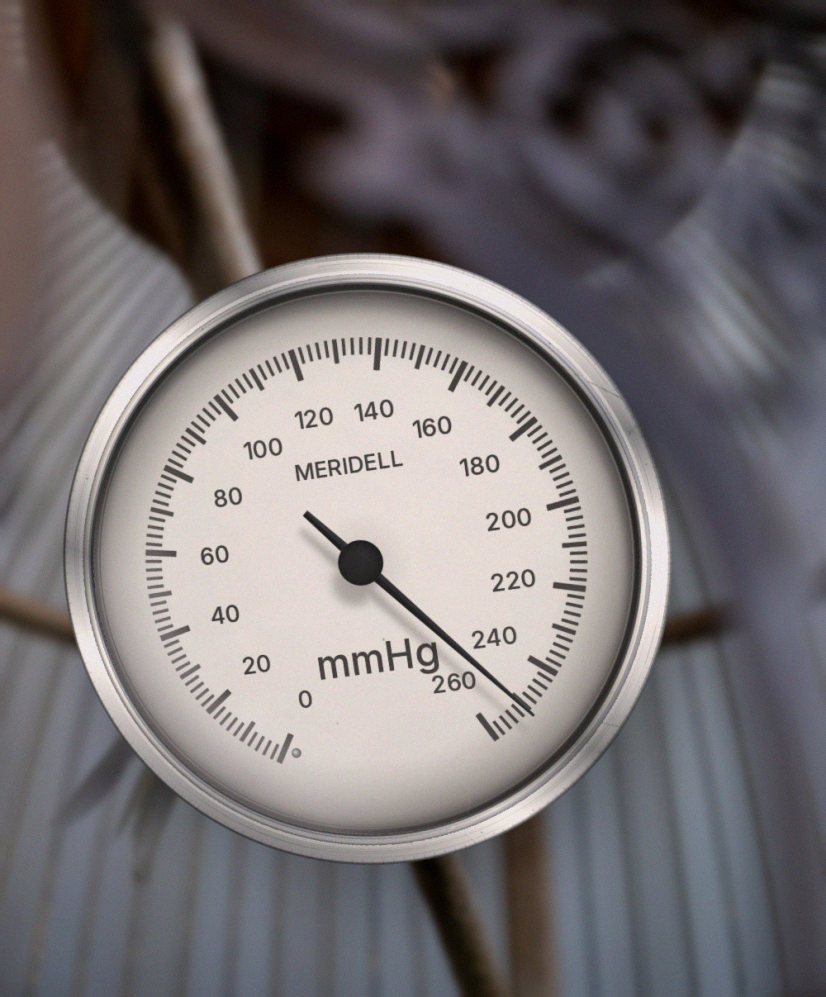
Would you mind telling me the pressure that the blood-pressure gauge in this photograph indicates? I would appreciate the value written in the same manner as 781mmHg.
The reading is 250mmHg
